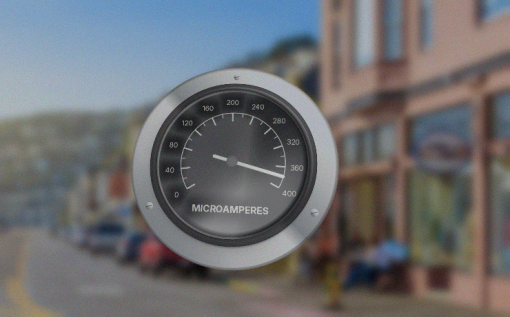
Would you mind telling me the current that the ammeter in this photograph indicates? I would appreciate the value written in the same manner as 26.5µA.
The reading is 380µA
